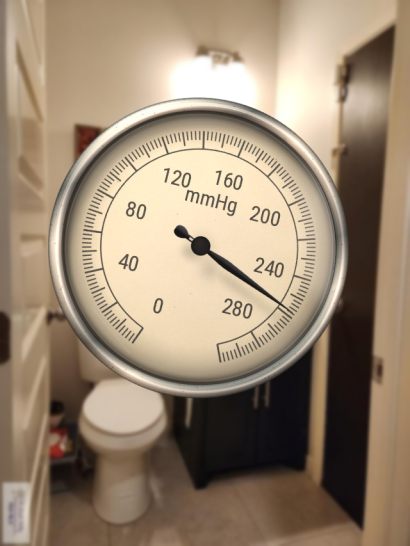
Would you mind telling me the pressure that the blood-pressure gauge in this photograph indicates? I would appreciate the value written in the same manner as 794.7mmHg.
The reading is 258mmHg
